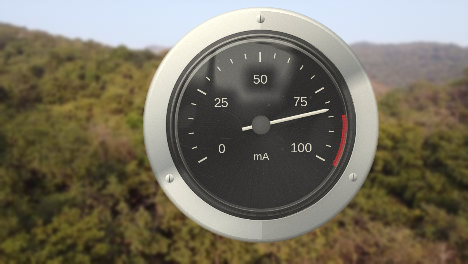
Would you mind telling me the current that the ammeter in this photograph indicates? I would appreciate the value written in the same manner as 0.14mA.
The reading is 82.5mA
